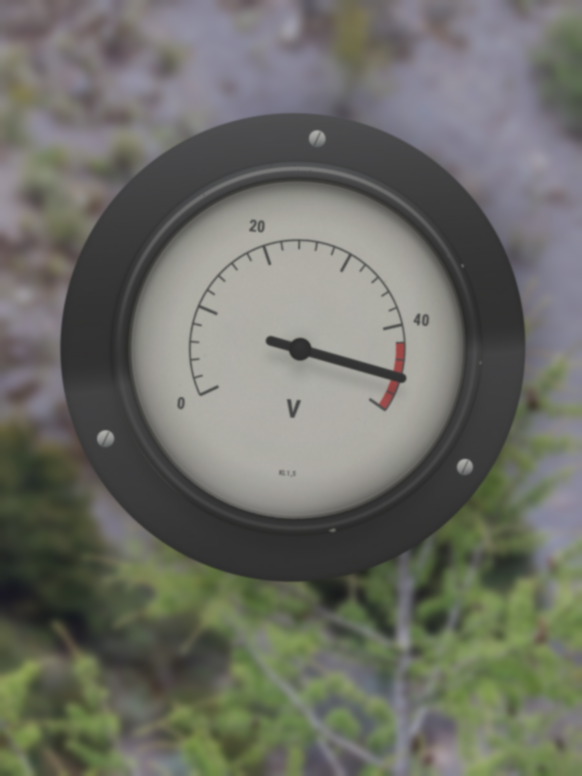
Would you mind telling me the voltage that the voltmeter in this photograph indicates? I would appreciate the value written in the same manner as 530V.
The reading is 46V
